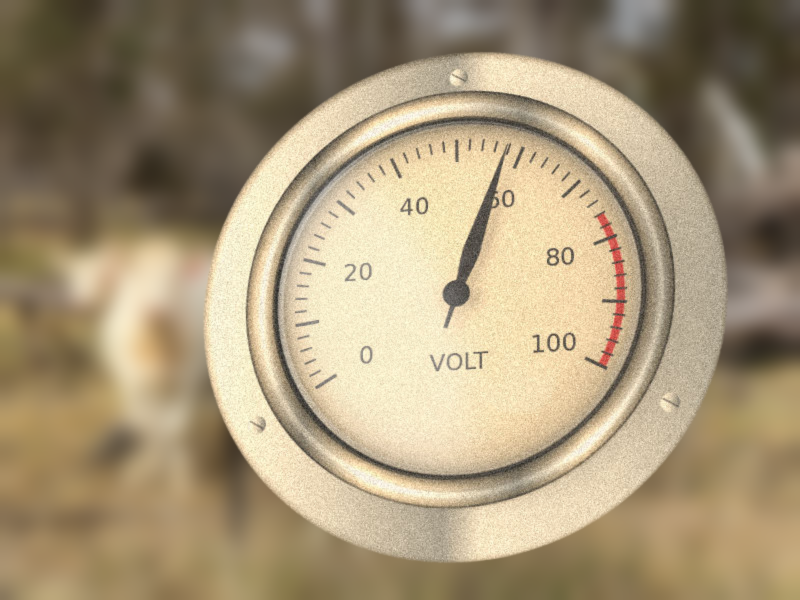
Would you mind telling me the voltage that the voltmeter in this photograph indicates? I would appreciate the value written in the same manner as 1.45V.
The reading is 58V
